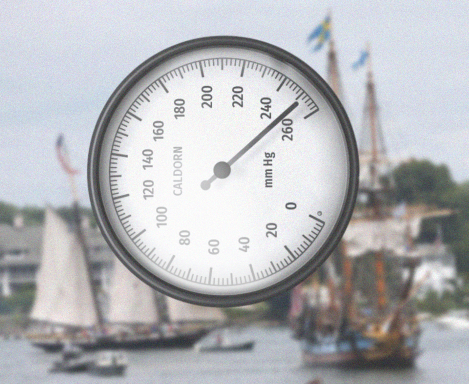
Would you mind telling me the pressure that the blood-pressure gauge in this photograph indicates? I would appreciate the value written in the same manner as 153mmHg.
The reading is 252mmHg
